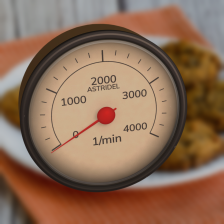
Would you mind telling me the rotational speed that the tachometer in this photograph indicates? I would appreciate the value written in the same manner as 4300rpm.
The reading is 0rpm
